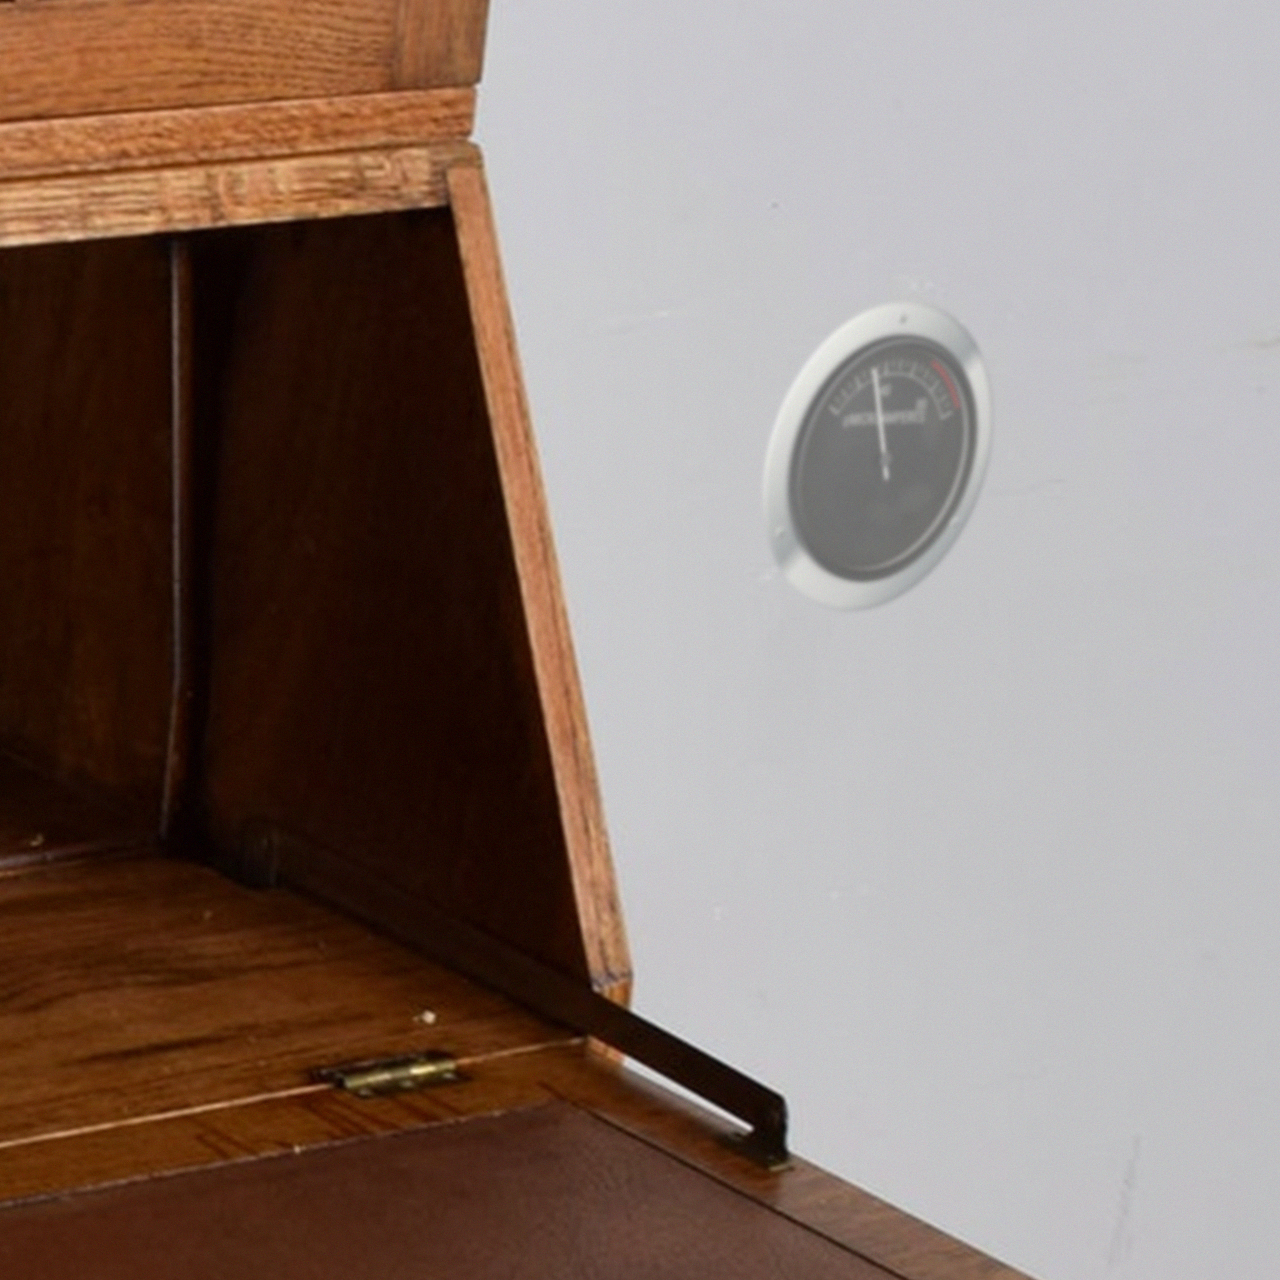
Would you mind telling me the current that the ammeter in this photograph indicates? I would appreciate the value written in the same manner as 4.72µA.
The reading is 30µA
